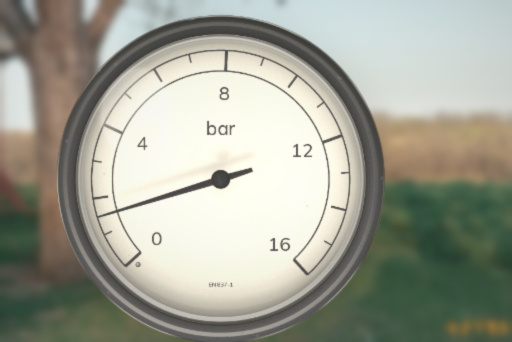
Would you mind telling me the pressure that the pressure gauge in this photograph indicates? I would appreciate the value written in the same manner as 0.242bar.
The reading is 1.5bar
